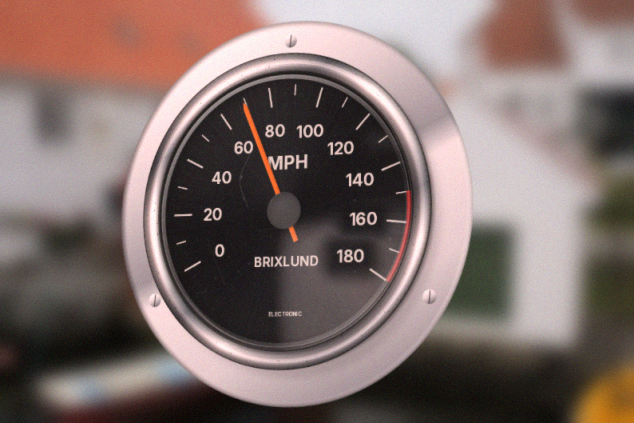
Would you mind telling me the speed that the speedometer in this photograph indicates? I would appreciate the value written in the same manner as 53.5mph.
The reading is 70mph
